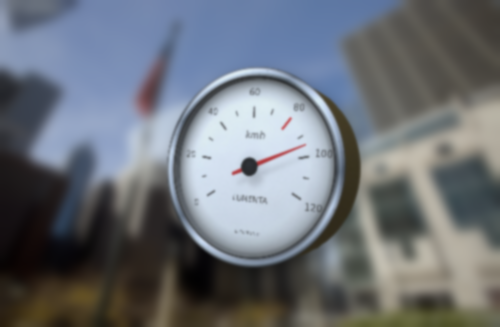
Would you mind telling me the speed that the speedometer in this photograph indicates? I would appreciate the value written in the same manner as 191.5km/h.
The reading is 95km/h
